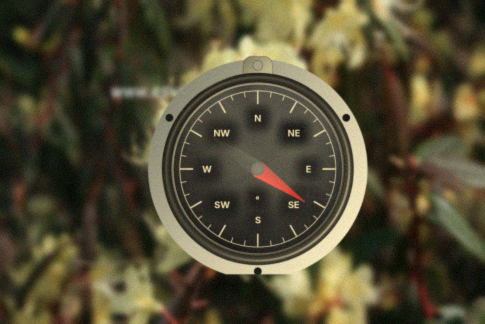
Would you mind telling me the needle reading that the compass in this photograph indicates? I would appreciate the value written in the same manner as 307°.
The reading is 125°
